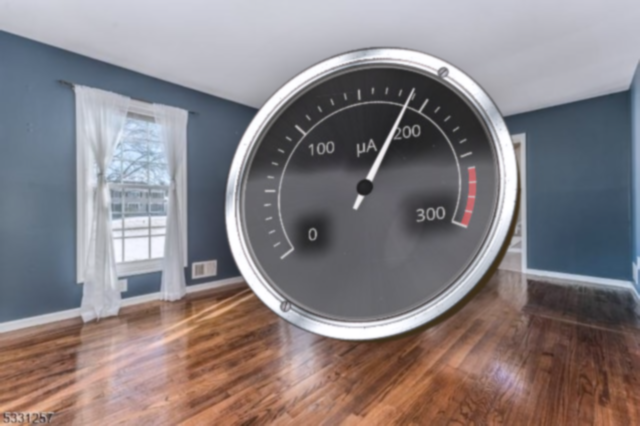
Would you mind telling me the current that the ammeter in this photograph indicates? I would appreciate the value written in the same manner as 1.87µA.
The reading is 190µA
